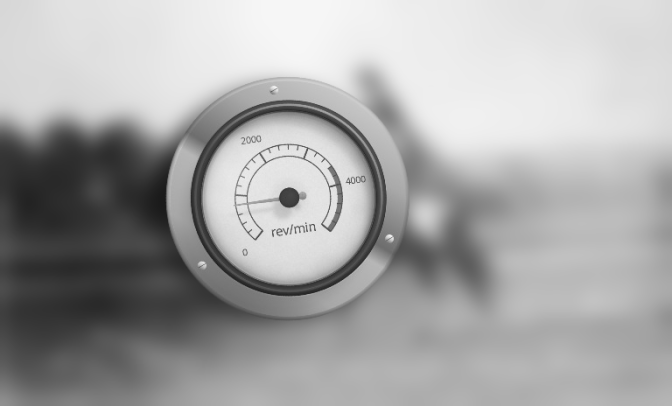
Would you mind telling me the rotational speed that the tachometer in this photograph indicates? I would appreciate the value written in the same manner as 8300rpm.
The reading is 800rpm
